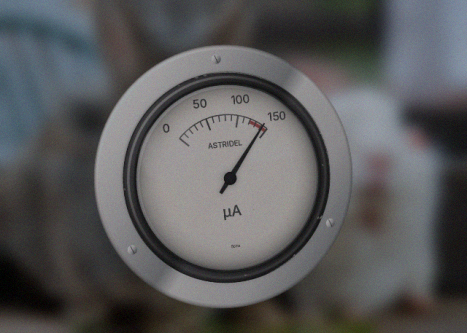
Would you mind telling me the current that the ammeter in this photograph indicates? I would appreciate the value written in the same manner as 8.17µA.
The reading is 140µA
